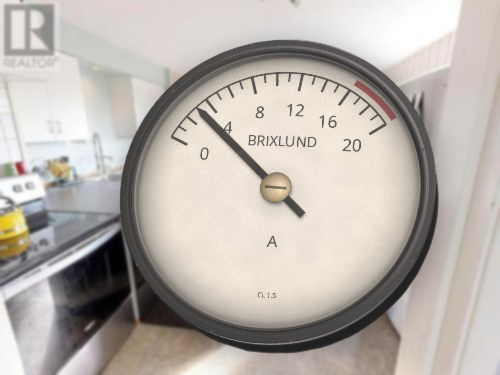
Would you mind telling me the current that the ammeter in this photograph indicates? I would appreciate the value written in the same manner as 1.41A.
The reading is 3A
